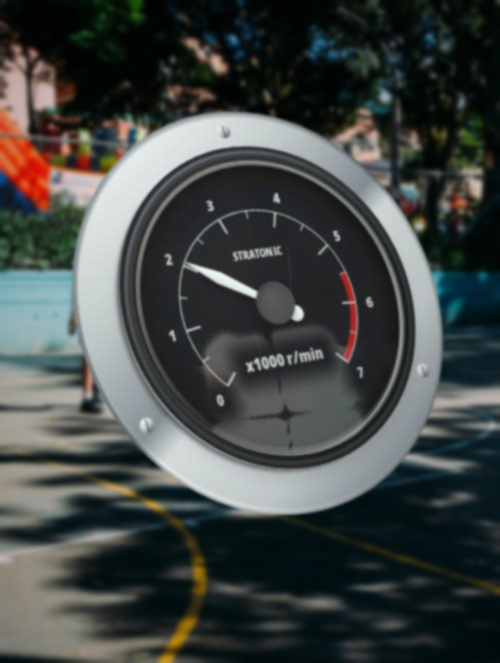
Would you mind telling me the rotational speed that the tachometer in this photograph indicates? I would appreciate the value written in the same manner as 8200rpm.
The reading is 2000rpm
